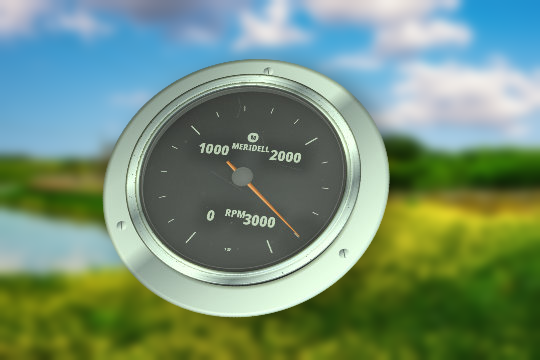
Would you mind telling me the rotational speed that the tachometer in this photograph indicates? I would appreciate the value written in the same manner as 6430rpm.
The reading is 2800rpm
